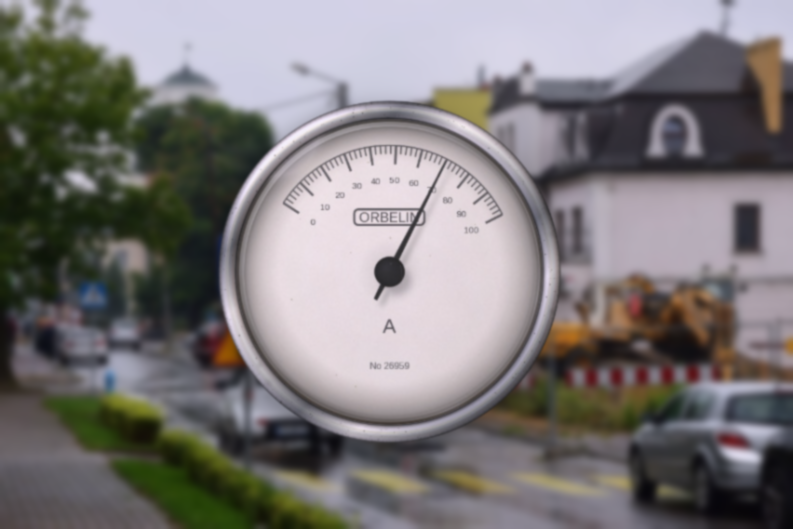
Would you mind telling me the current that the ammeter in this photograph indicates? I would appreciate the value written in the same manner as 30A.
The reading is 70A
